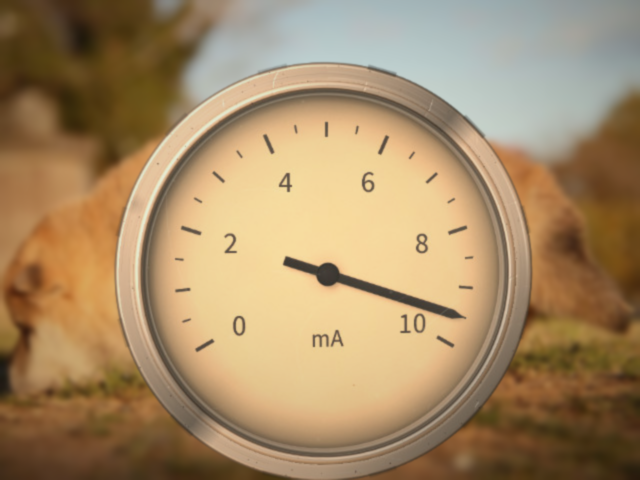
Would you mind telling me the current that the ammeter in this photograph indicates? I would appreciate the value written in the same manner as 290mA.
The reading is 9.5mA
